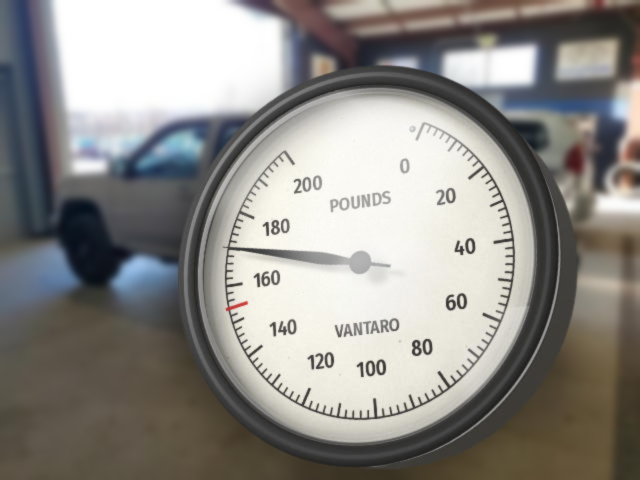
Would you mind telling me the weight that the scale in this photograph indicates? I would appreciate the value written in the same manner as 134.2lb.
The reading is 170lb
